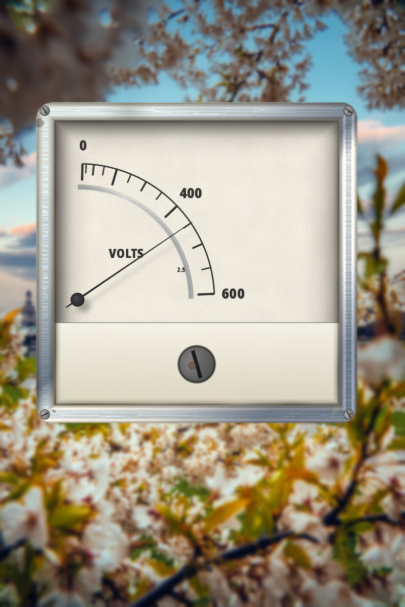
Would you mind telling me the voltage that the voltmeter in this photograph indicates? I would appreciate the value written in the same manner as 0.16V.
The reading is 450V
